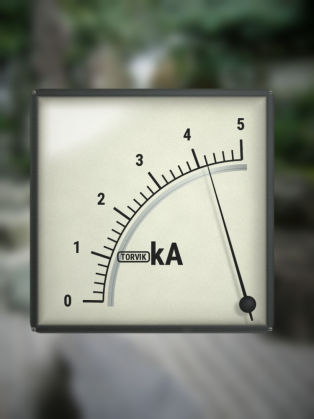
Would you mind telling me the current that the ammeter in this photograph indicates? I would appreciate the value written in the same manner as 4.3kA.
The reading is 4.2kA
